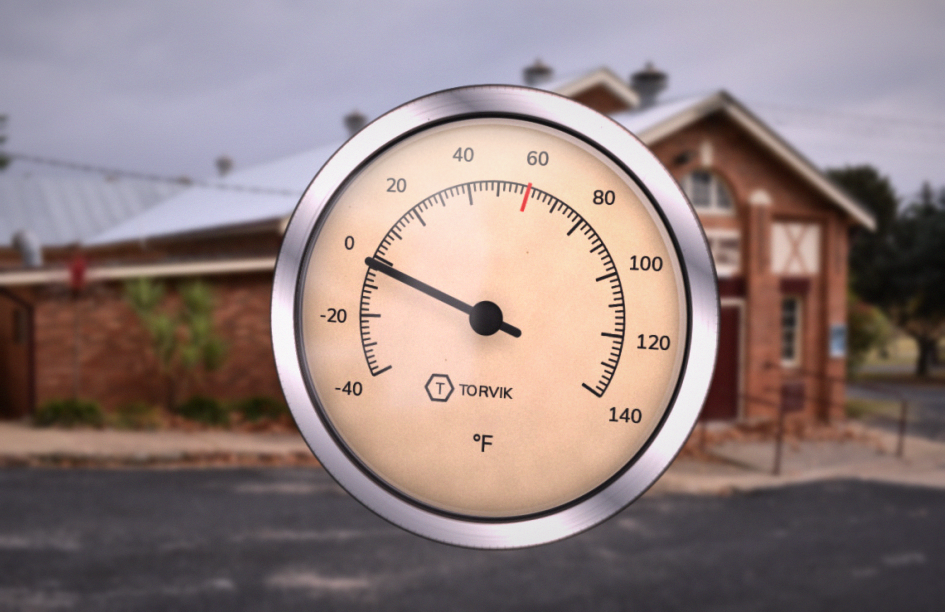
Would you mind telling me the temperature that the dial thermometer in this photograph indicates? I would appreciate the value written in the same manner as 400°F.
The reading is -2°F
